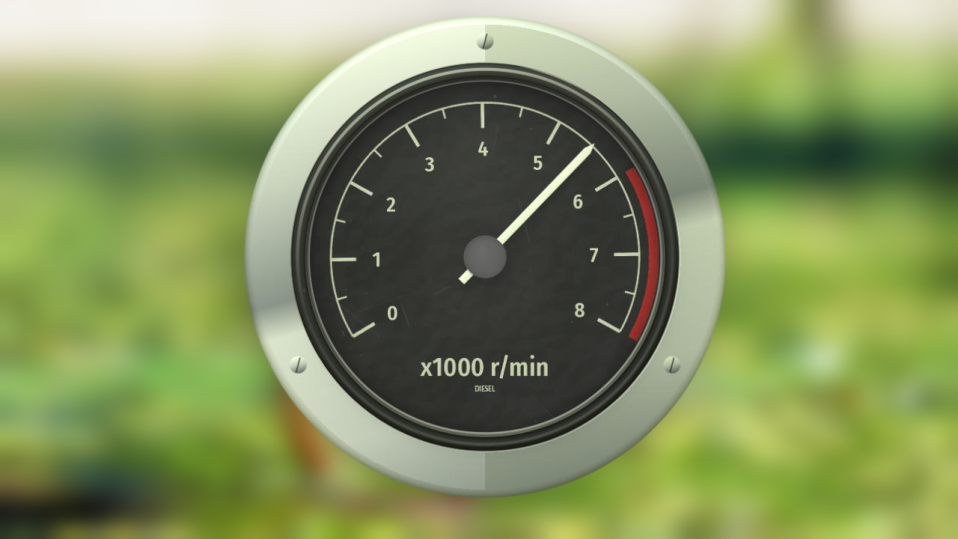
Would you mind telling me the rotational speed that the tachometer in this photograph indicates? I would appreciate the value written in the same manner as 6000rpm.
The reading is 5500rpm
